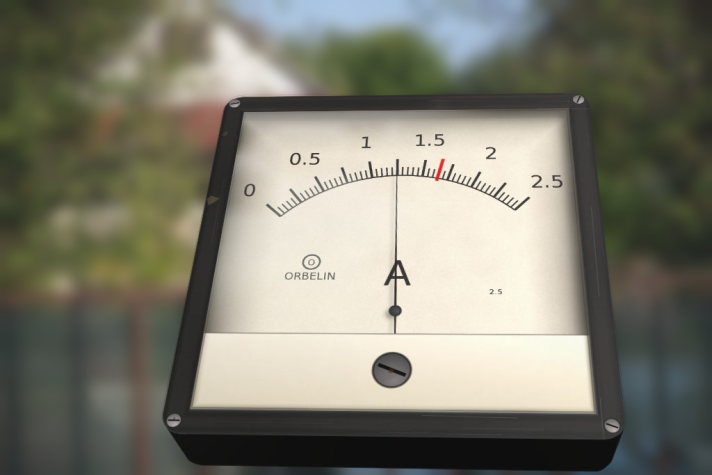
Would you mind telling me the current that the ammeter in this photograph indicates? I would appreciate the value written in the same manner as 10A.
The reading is 1.25A
